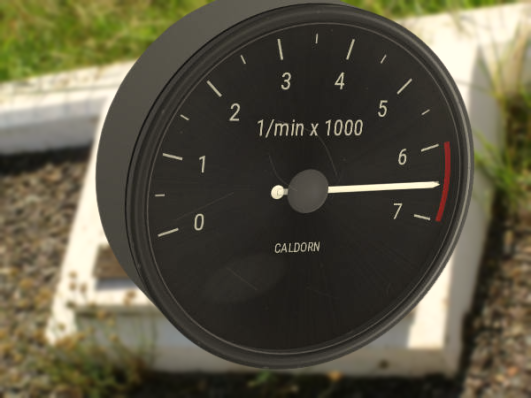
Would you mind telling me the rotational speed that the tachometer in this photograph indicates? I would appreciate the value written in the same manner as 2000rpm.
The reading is 6500rpm
